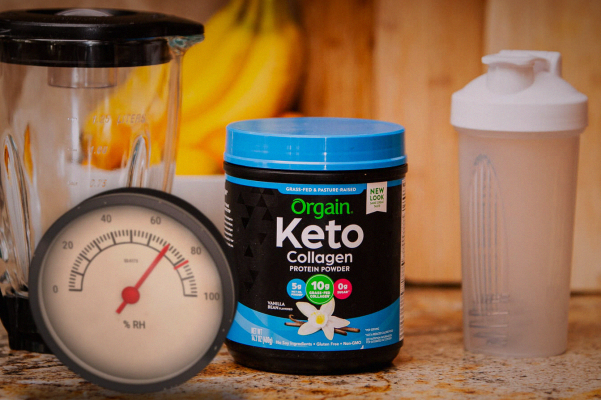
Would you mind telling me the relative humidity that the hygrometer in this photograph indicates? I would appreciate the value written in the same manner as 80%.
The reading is 70%
